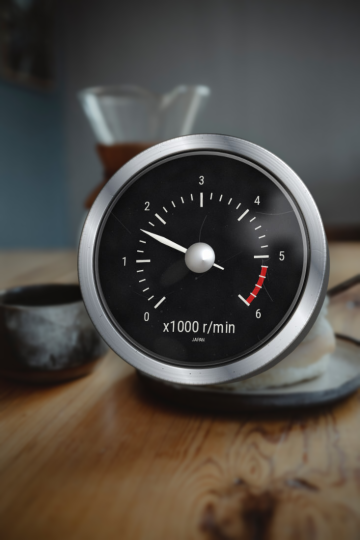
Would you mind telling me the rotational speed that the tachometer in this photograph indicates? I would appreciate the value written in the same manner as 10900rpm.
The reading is 1600rpm
